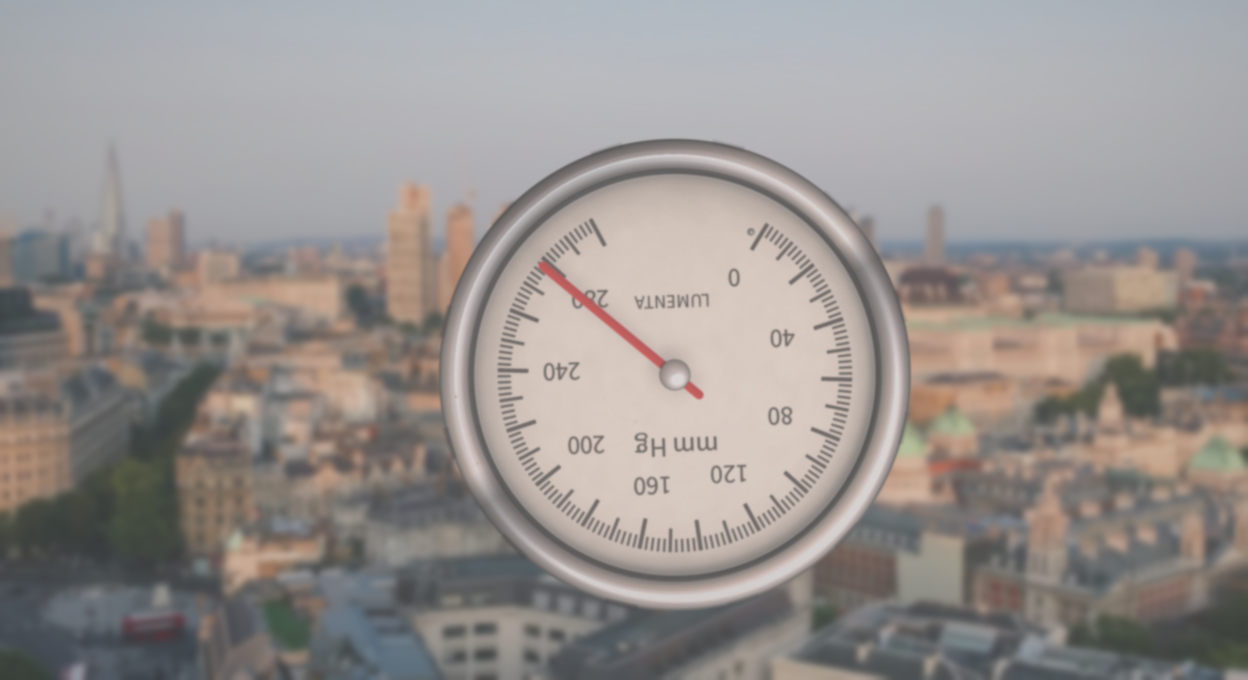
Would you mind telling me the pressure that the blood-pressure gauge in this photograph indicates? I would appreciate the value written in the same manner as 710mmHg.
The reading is 278mmHg
